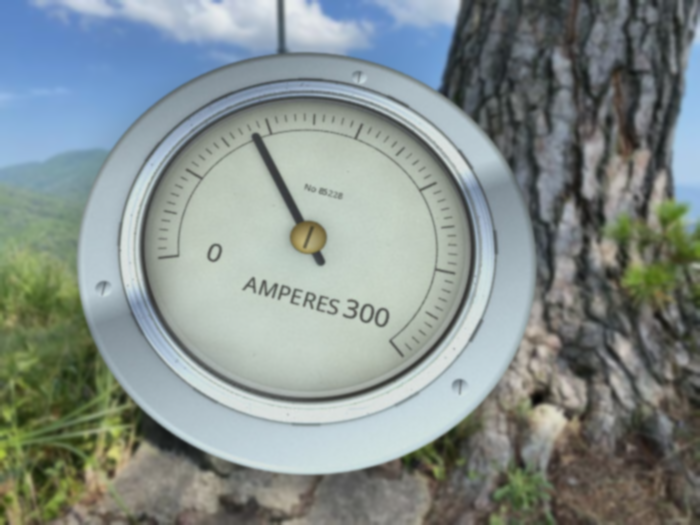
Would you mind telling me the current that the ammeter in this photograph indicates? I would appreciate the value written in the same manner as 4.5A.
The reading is 90A
